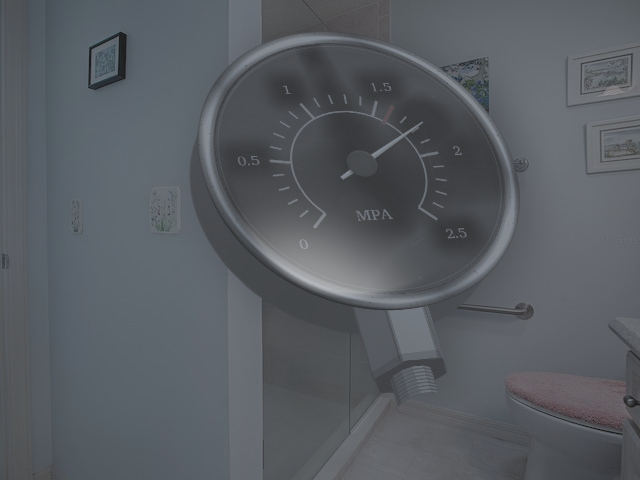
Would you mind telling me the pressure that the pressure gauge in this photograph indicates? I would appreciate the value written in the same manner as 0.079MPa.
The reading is 1.8MPa
